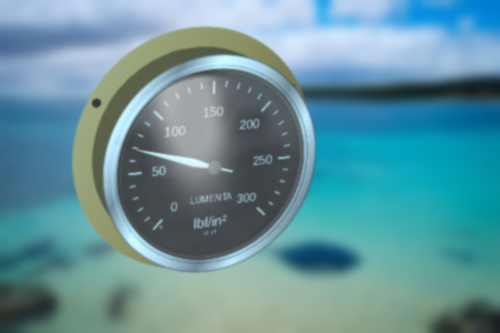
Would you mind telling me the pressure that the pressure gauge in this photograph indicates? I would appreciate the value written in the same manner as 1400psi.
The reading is 70psi
